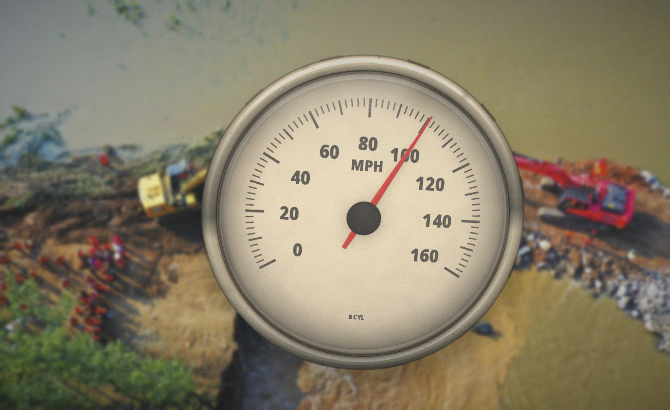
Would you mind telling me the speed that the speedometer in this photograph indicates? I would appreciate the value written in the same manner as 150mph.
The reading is 100mph
